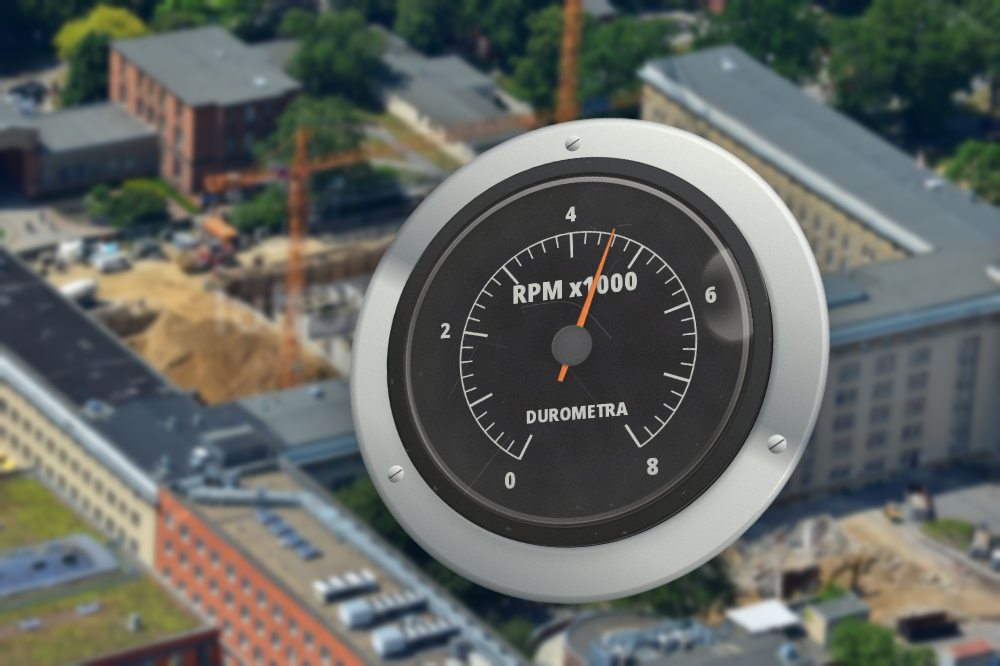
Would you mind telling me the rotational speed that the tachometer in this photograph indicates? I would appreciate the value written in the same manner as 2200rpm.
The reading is 4600rpm
